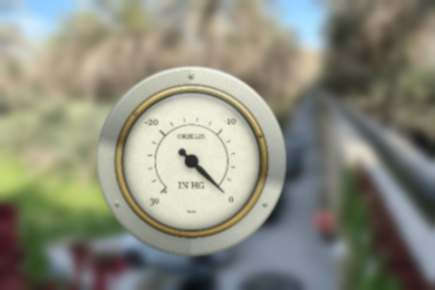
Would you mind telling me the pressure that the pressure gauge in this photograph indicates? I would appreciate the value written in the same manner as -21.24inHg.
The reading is 0inHg
